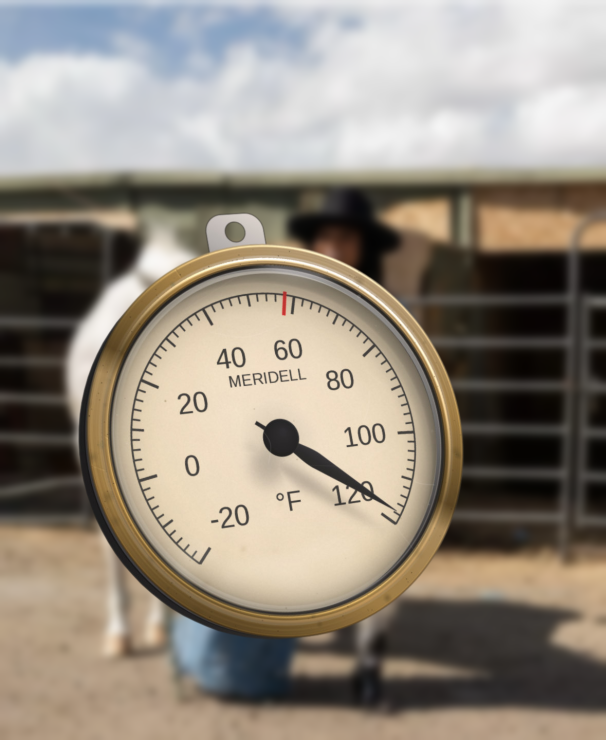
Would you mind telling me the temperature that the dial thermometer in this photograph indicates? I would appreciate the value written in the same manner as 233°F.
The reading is 118°F
